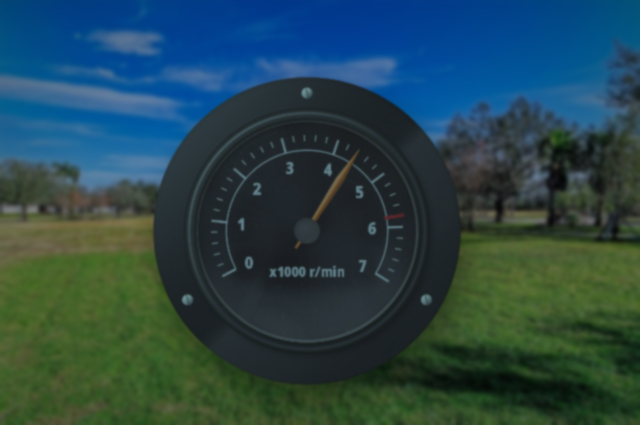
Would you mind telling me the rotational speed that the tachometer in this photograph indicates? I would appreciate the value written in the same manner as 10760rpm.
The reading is 4400rpm
